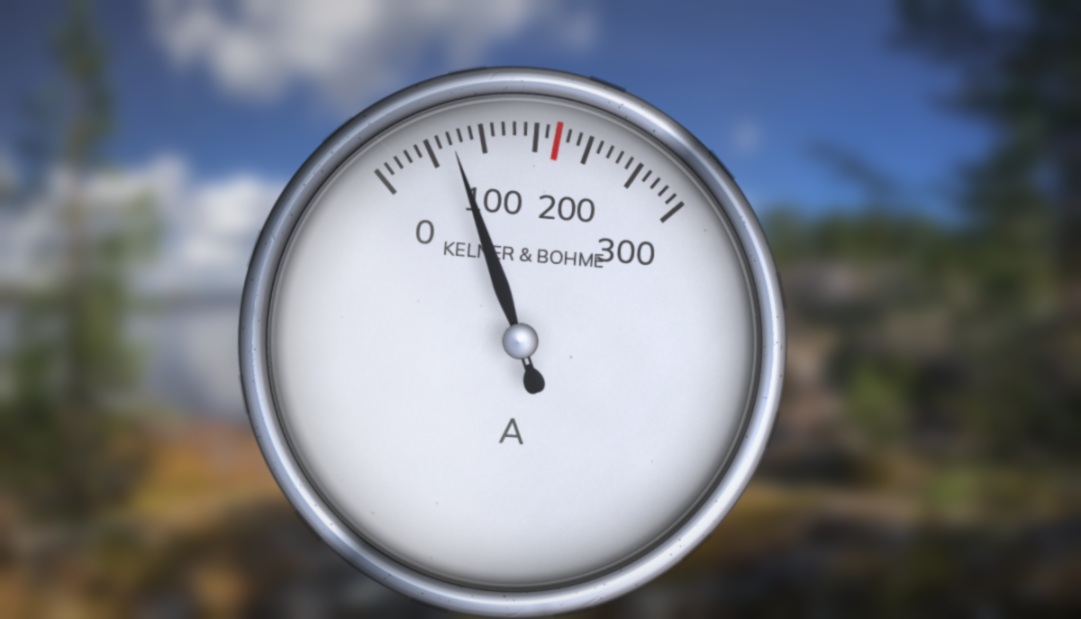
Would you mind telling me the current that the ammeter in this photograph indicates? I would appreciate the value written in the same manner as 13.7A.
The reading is 70A
